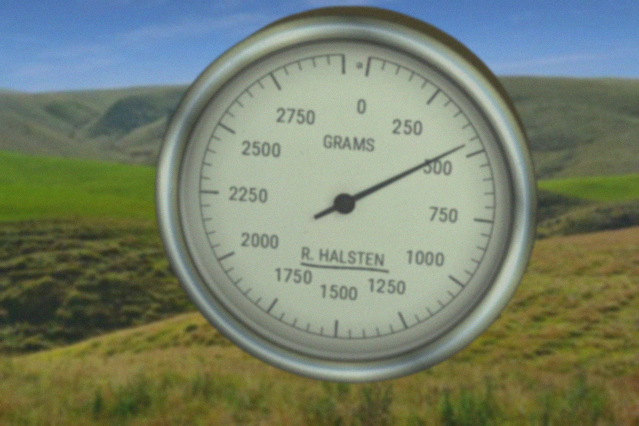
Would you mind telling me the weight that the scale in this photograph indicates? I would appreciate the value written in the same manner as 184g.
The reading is 450g
